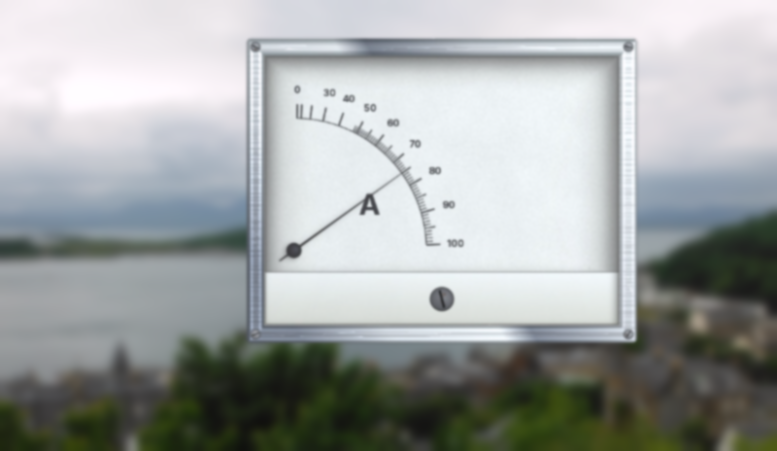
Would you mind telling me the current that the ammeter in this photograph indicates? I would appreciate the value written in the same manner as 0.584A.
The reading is 75A
